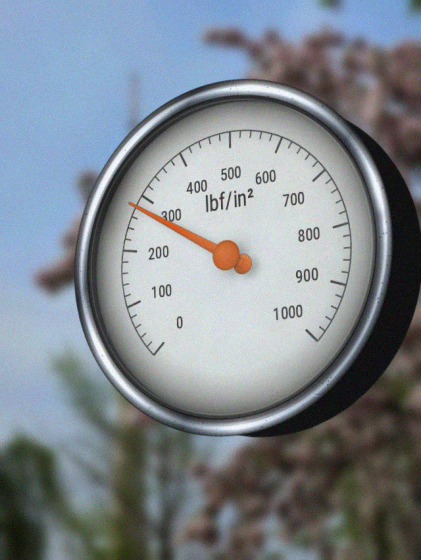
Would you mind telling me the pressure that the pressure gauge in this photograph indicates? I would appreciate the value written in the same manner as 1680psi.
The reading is 280psi
